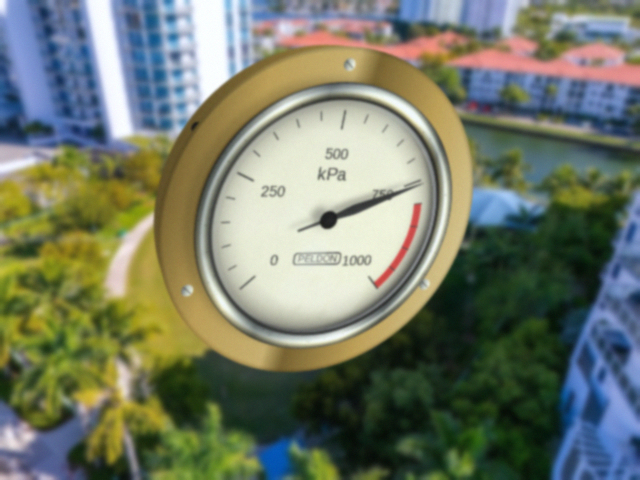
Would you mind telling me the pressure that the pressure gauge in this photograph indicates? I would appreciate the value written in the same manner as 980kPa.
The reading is 750kPa
